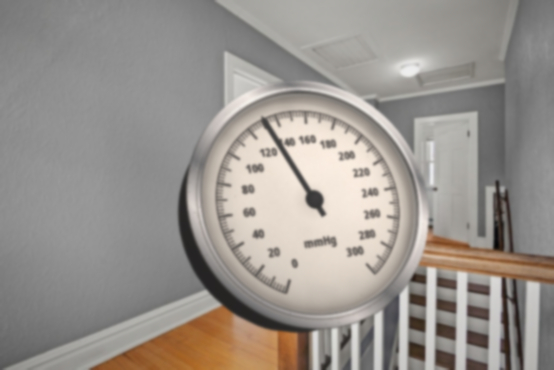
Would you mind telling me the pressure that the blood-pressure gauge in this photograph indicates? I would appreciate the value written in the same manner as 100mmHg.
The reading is 130mmHg
